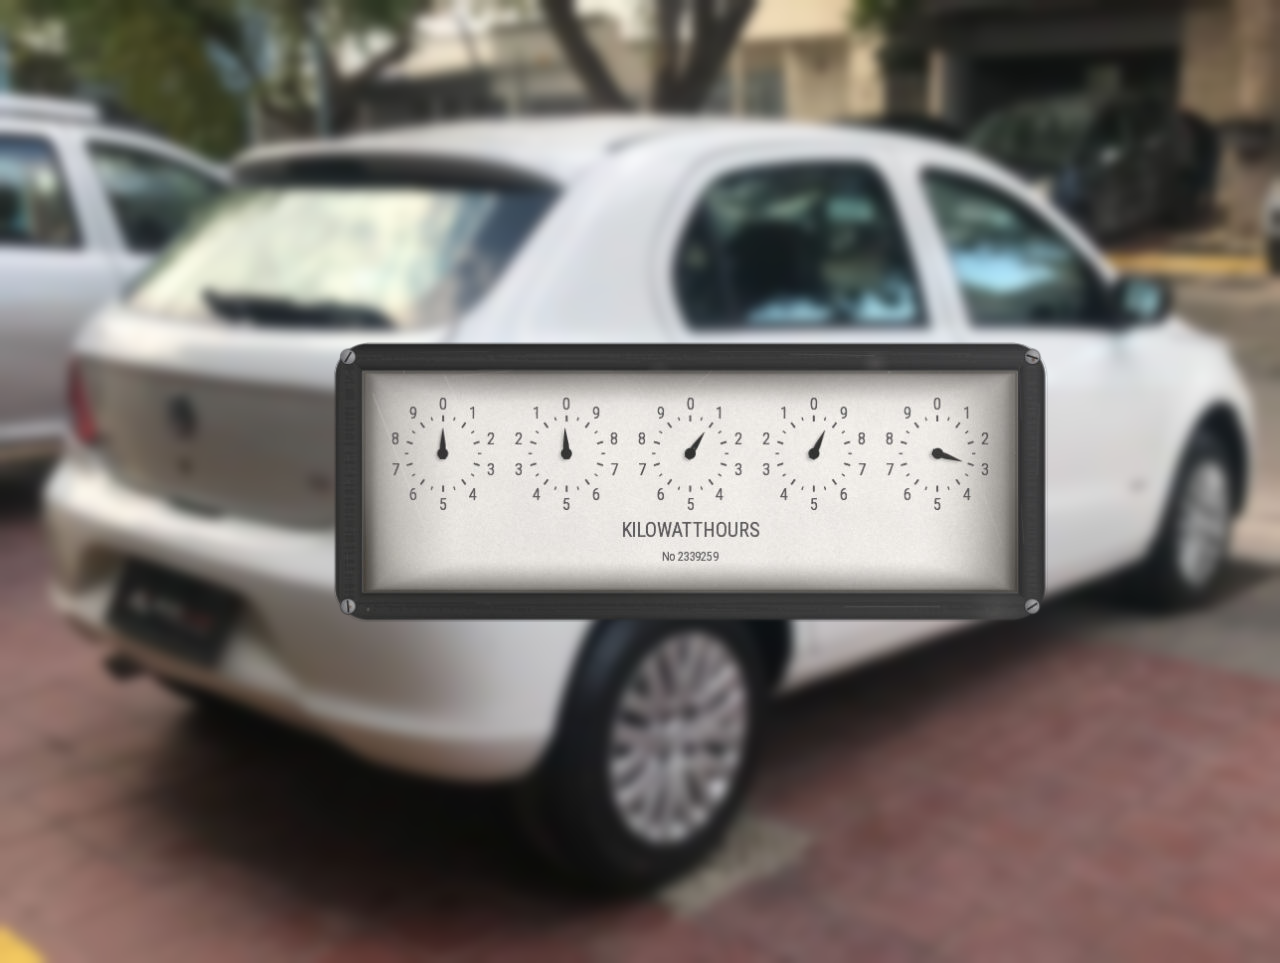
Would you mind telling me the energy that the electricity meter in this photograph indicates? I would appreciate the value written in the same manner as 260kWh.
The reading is 93kWh
